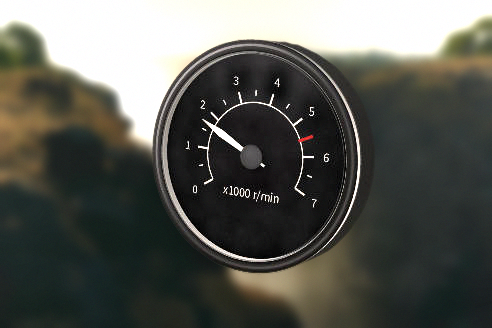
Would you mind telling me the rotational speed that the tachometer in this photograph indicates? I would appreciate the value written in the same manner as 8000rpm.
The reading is 1750rpm
